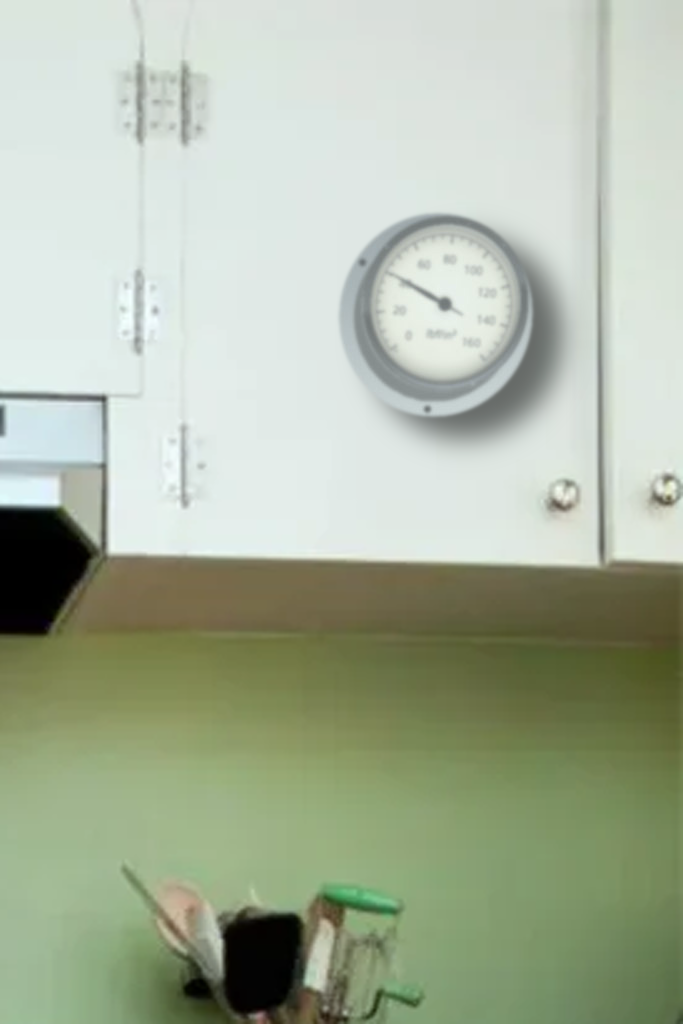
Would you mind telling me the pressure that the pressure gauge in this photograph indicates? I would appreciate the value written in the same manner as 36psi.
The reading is 40psi
